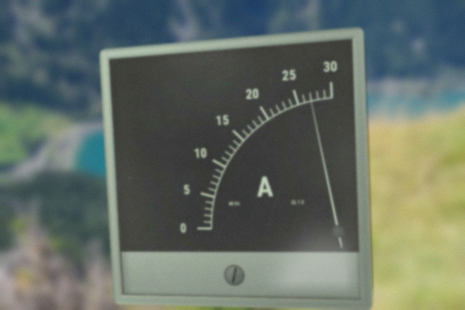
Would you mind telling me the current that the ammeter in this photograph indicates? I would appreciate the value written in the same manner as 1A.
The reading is 27A
